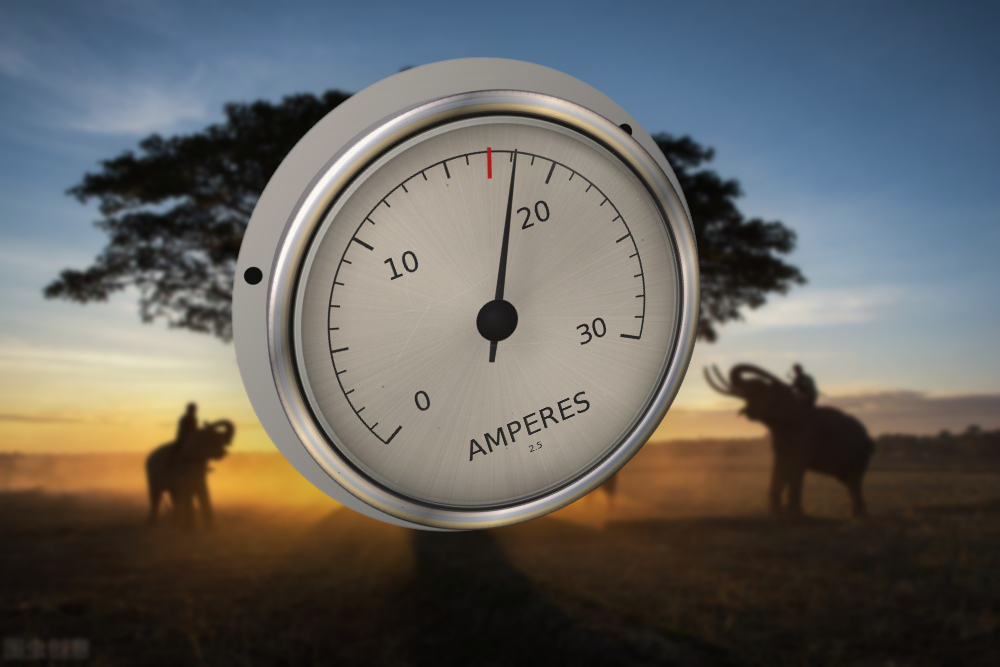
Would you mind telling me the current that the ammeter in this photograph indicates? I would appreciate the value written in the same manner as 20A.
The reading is 18A
